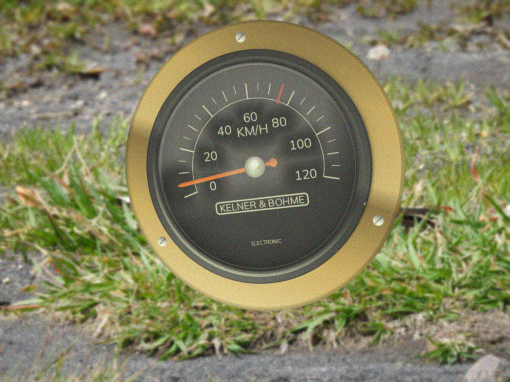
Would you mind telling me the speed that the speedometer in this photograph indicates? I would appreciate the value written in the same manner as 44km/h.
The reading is 5km/h
